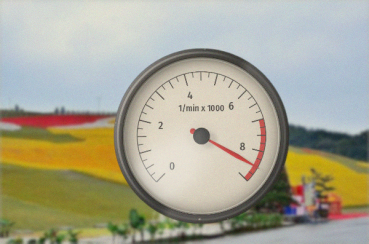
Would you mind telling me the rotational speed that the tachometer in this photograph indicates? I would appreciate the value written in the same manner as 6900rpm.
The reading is 8500rpm
